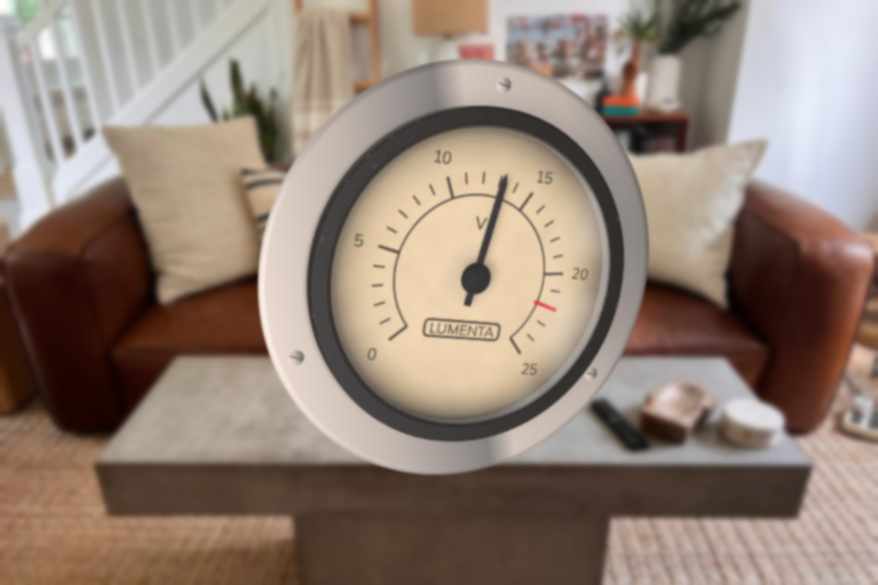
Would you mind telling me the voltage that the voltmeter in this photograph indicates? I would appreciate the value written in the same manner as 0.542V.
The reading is 13V
